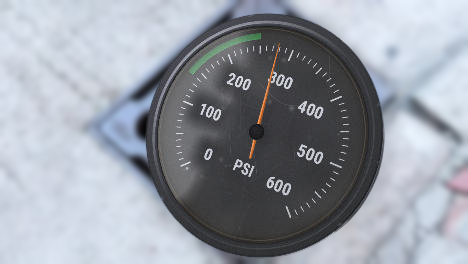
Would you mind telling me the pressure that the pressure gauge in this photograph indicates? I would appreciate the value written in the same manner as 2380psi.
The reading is 280psi
